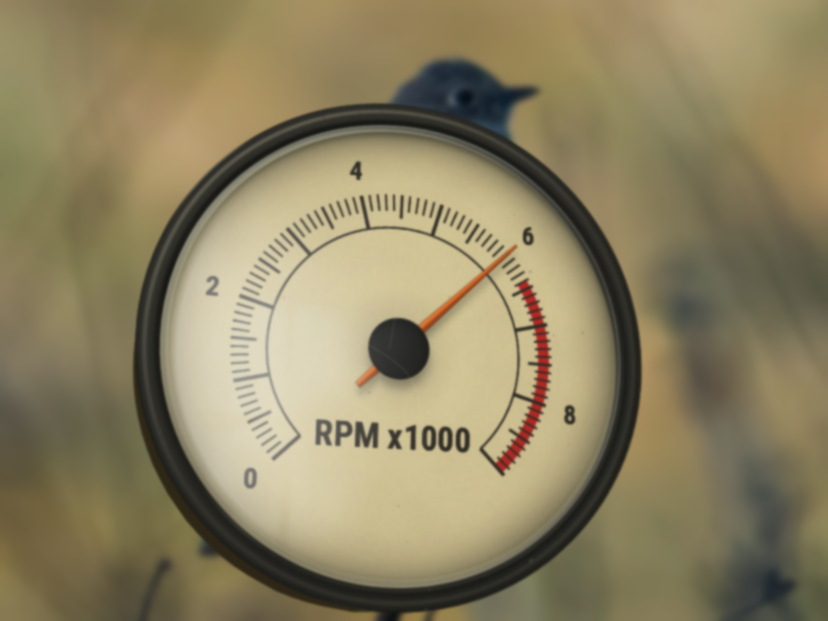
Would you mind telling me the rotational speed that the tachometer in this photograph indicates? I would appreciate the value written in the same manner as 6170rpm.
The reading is 6000rpm
